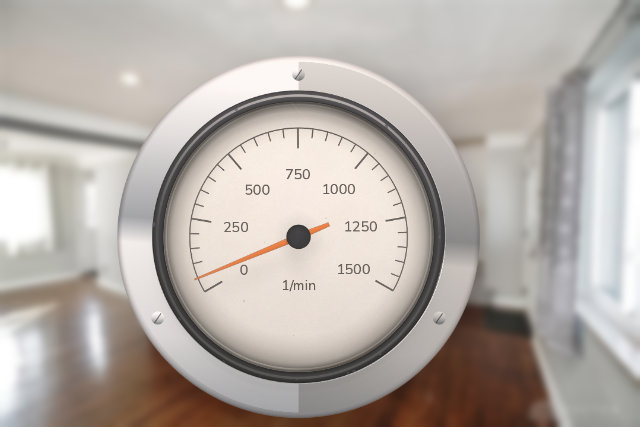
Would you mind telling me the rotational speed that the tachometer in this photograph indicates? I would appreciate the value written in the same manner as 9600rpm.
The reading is 50rpm
